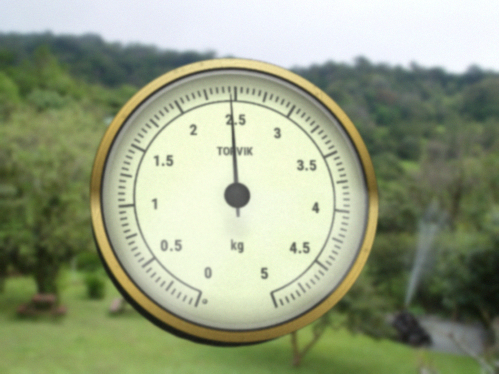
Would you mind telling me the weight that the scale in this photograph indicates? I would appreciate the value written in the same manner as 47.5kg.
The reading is 2.45kg
